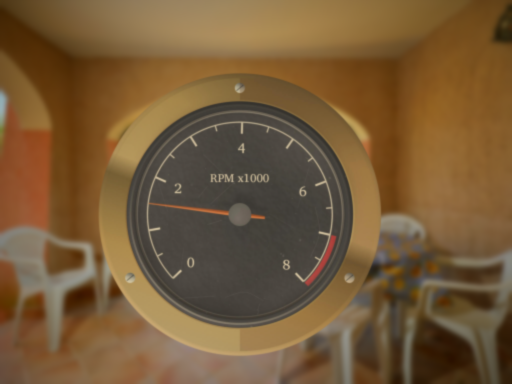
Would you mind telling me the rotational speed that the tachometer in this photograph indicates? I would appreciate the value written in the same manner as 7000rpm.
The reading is 1500rpm
